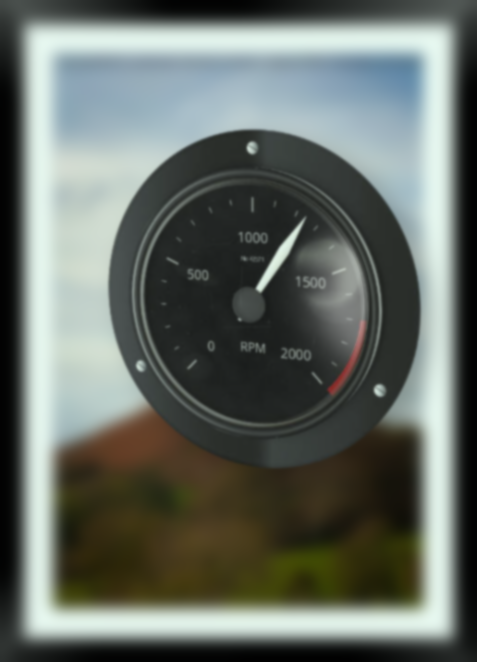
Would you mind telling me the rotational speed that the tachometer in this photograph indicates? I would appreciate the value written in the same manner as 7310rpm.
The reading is 1250rpm
